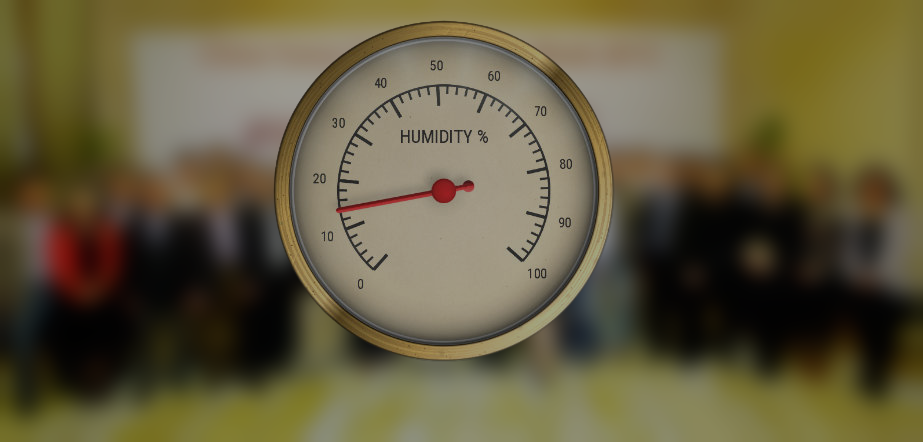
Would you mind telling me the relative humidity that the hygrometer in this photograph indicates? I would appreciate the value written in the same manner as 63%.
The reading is 14%
